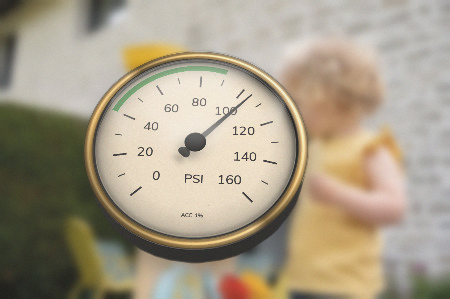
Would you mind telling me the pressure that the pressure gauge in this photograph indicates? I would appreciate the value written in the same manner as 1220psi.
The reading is 105psi
